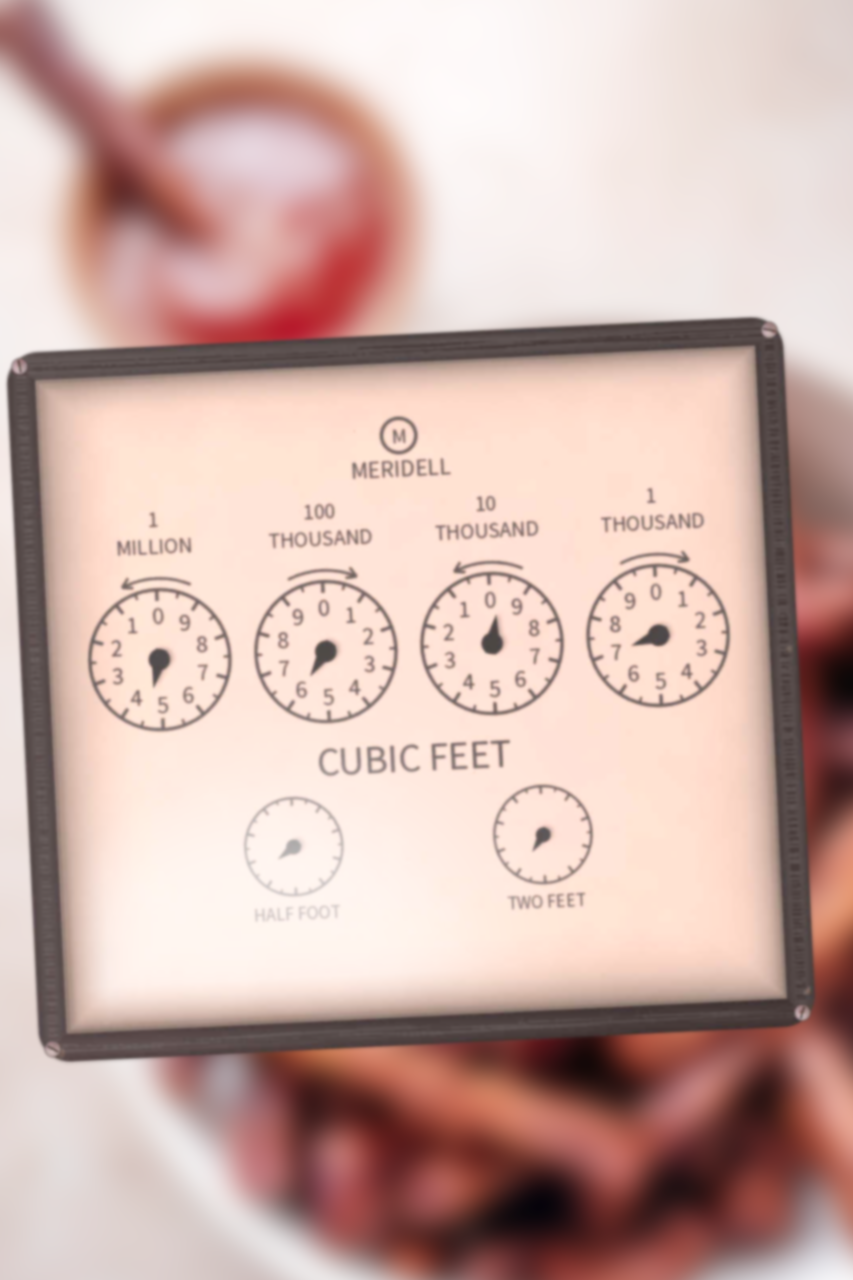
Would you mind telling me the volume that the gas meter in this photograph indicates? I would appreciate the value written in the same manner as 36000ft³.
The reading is 459700ft³
